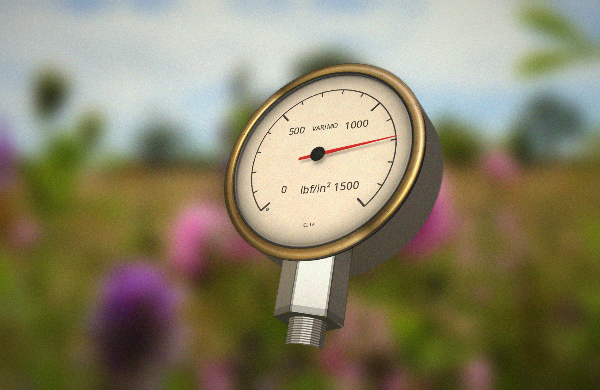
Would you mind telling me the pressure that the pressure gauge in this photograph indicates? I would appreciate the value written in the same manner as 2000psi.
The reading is 1200psi
